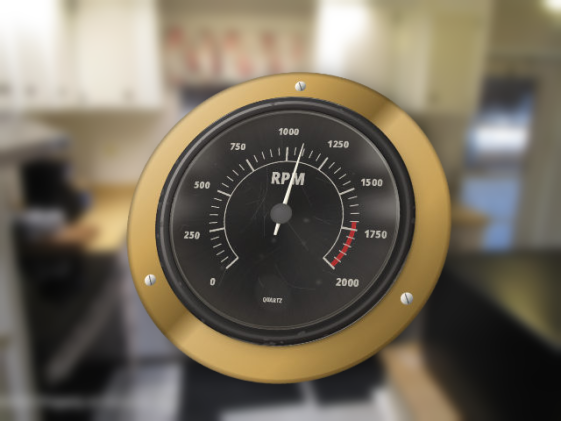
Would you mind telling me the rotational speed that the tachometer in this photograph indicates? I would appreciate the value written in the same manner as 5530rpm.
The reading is 1100rpm
